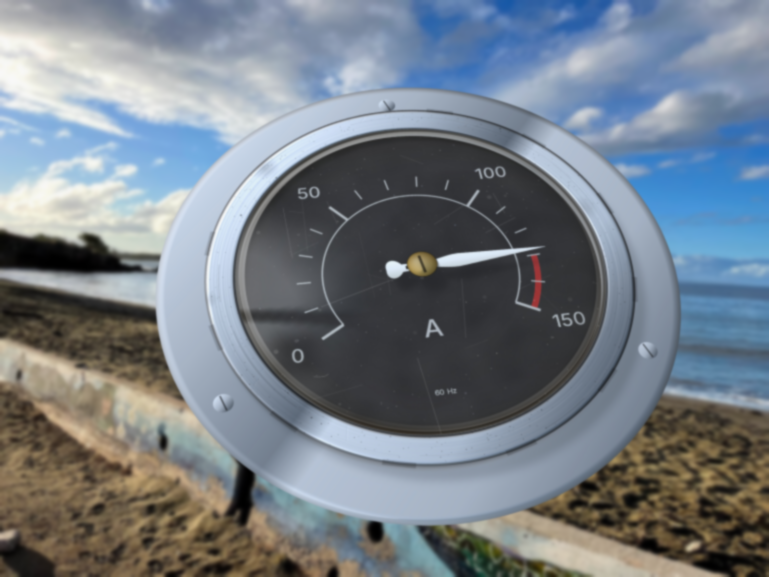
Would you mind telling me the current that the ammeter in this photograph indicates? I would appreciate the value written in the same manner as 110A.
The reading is 130A
